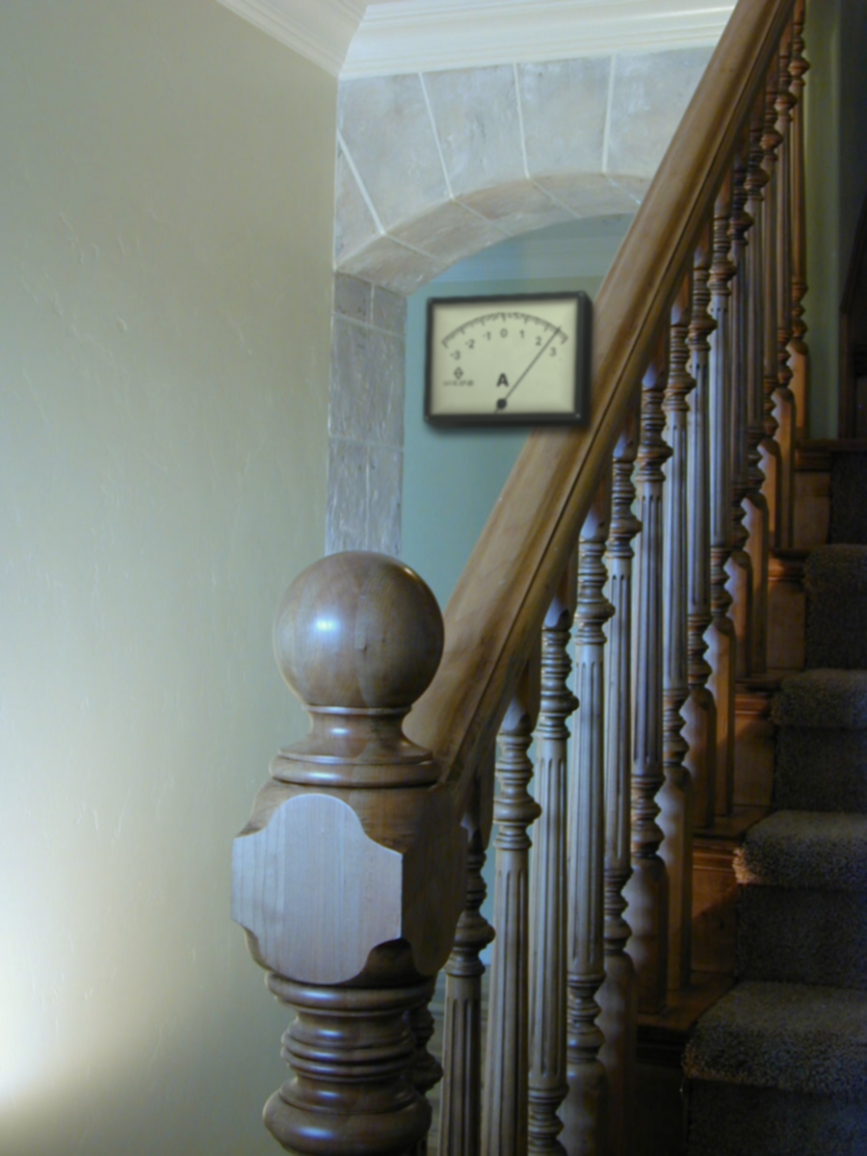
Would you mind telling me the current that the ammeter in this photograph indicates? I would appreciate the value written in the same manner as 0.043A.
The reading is 2.5A
